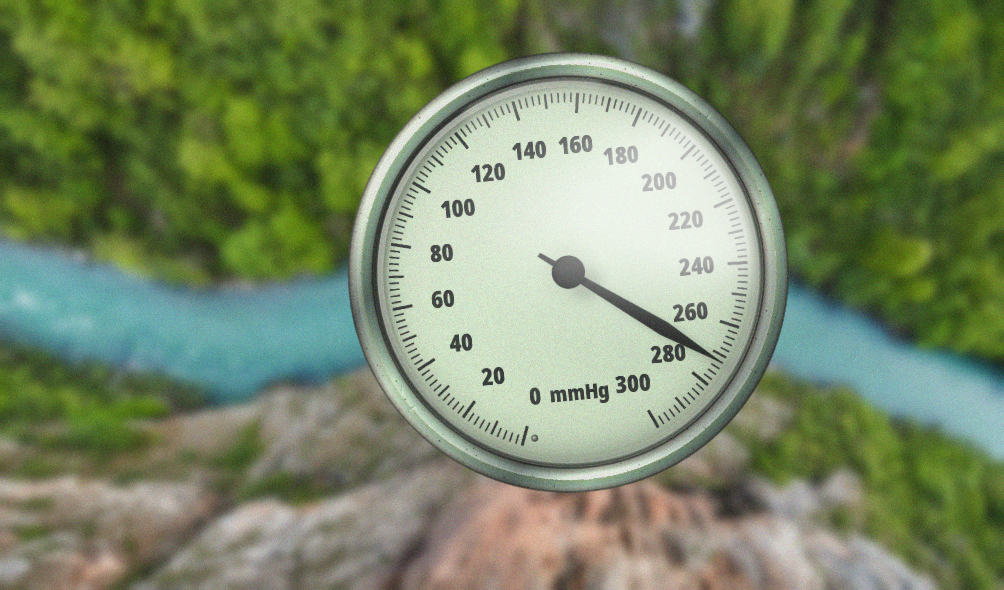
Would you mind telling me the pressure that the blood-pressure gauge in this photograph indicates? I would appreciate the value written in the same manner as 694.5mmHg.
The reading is 272mmHg
